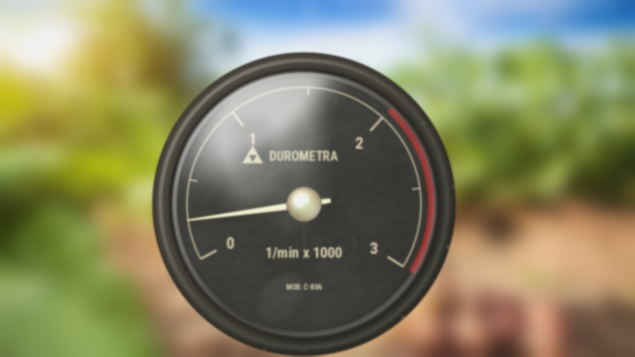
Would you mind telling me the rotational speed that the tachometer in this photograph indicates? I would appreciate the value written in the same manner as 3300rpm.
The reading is 250rpm
